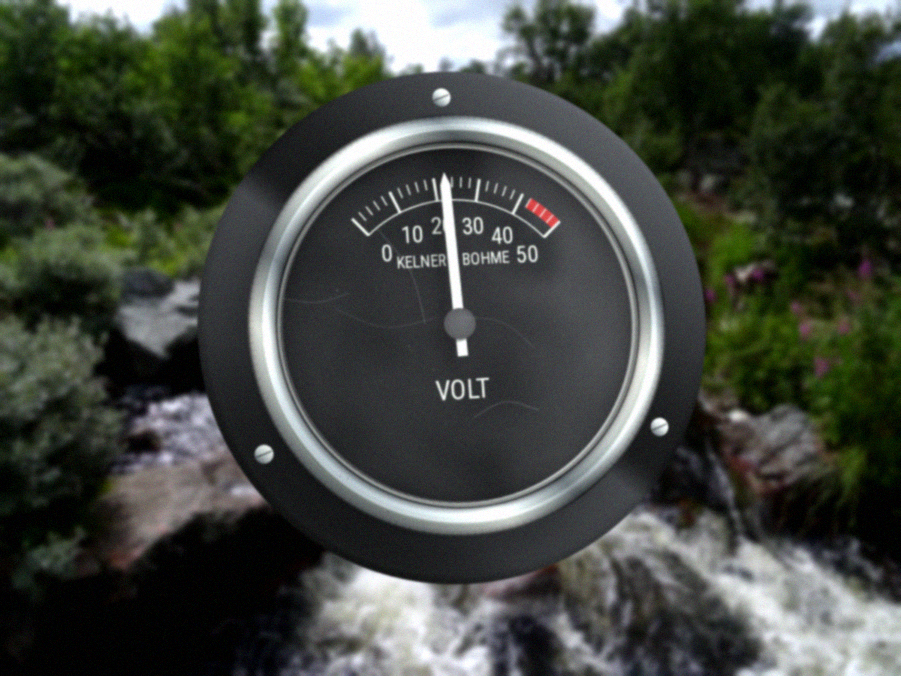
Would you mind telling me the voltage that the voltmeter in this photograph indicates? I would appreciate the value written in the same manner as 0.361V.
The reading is 22V
